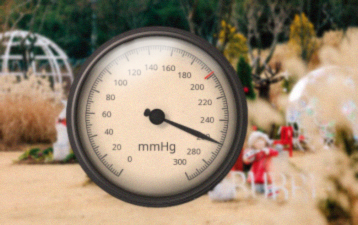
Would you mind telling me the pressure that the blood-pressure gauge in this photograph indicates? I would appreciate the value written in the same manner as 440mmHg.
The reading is 260mmHg
